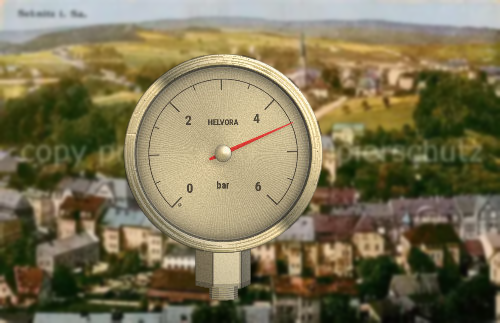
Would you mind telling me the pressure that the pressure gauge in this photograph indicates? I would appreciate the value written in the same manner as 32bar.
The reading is 4.5bar
